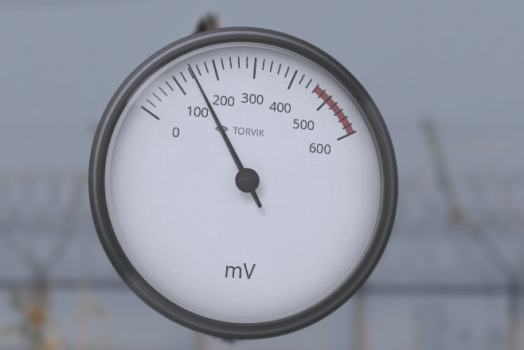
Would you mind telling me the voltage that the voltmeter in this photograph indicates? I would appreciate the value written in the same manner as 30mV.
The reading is 140mV
